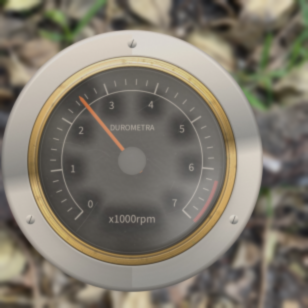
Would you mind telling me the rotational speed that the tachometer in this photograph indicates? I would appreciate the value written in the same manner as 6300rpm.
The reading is 2500rpm
